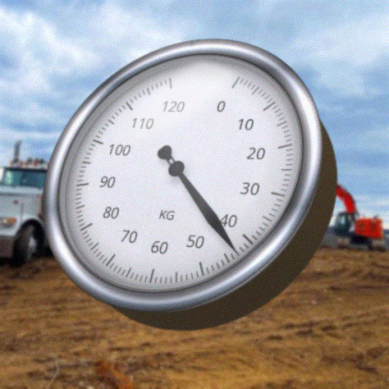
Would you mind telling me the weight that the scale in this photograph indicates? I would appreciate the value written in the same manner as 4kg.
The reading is 43kg
